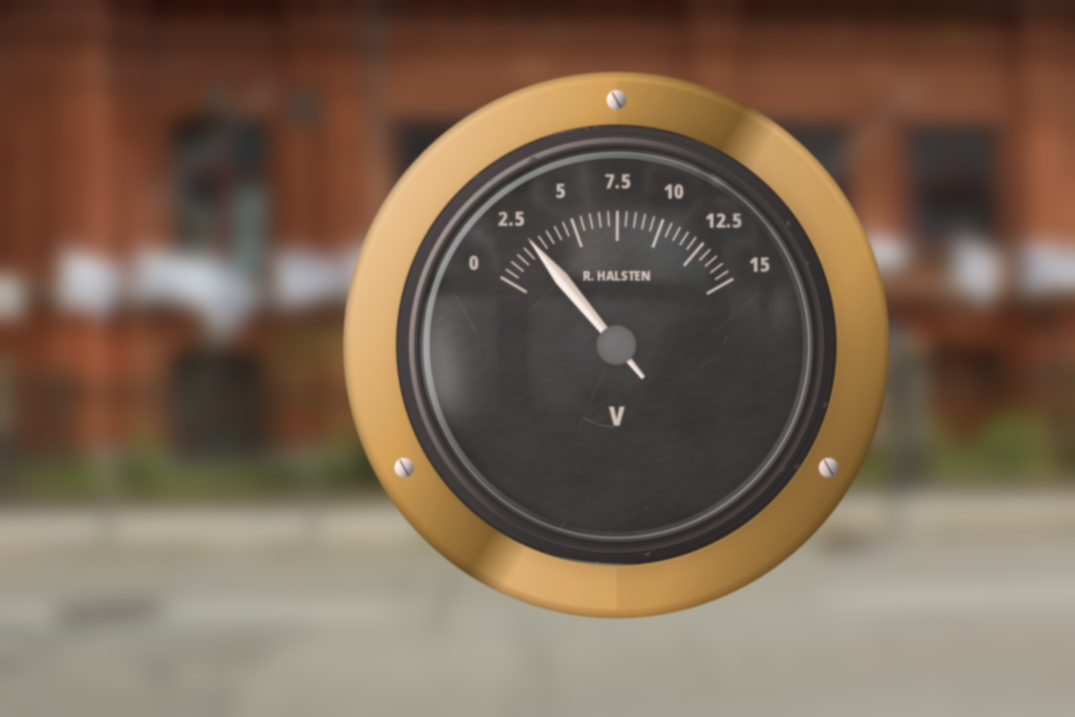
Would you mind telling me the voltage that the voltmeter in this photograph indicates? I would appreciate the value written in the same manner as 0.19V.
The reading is 2.5V
